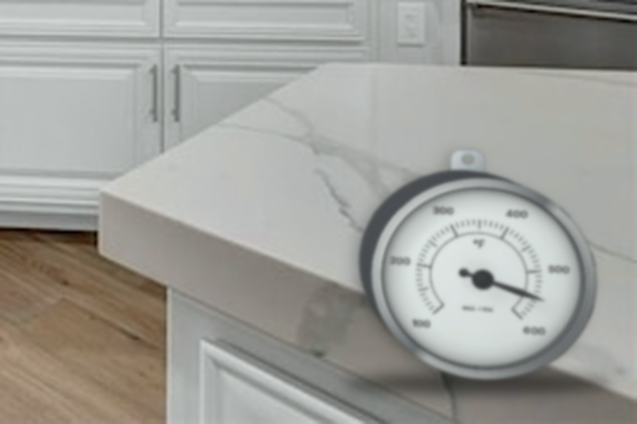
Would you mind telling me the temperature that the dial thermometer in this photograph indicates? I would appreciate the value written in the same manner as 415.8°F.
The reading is 550°F
